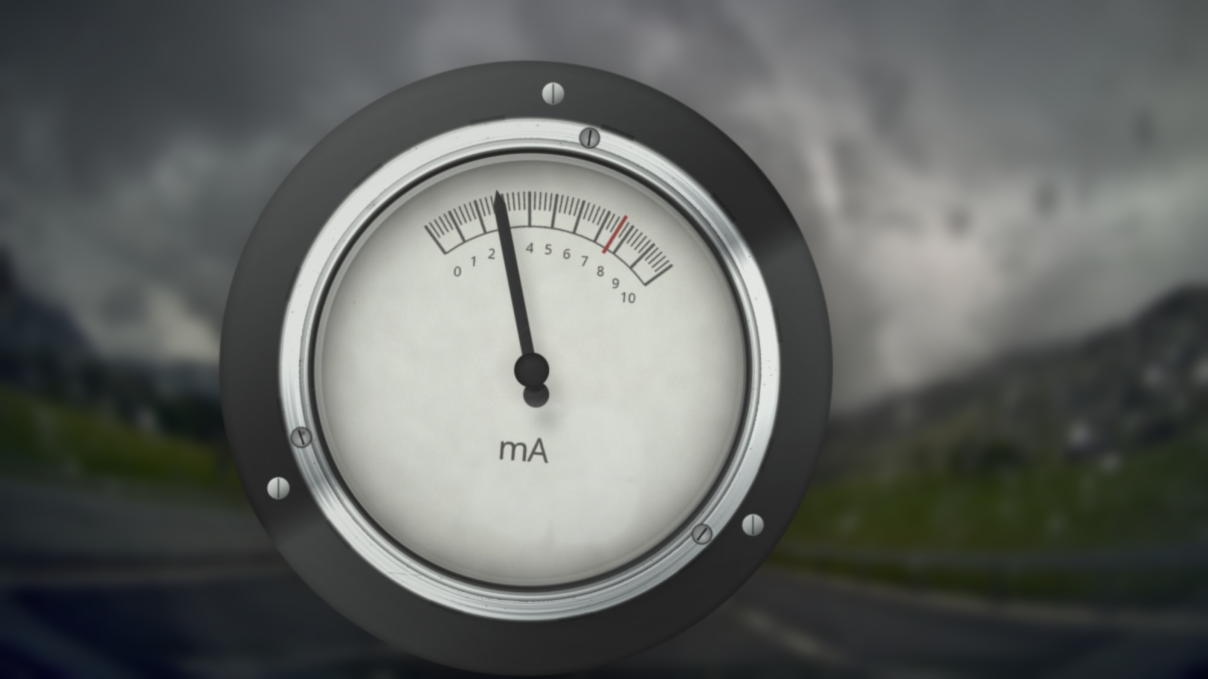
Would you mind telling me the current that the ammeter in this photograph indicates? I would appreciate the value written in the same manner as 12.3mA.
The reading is 2.8mA
